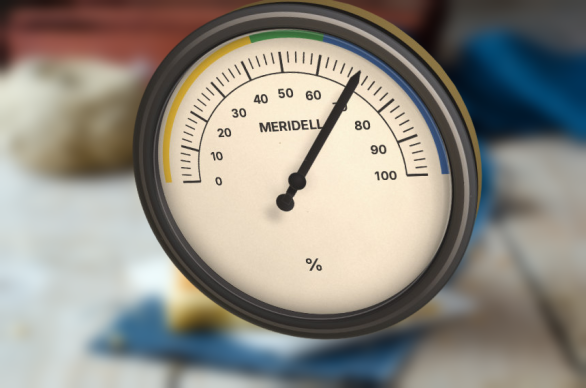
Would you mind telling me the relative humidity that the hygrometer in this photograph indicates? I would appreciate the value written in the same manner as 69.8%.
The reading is 70%
